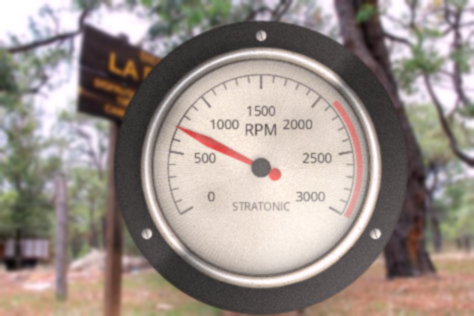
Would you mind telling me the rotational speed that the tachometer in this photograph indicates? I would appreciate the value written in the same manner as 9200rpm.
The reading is 700rpm
